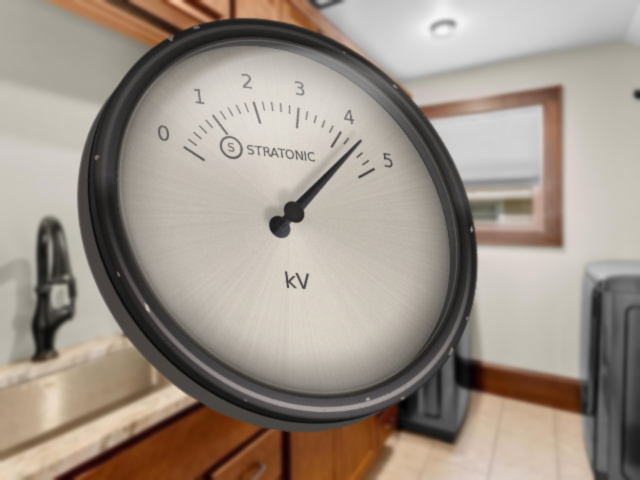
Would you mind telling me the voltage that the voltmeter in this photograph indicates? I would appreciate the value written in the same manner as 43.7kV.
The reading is 4.4kV
